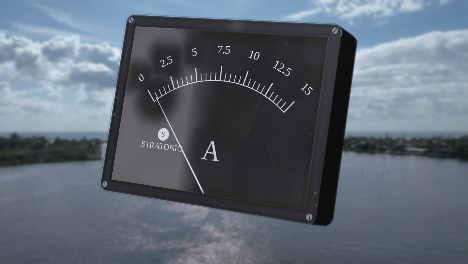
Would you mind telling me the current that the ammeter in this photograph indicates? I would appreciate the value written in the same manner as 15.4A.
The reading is 0.5A
